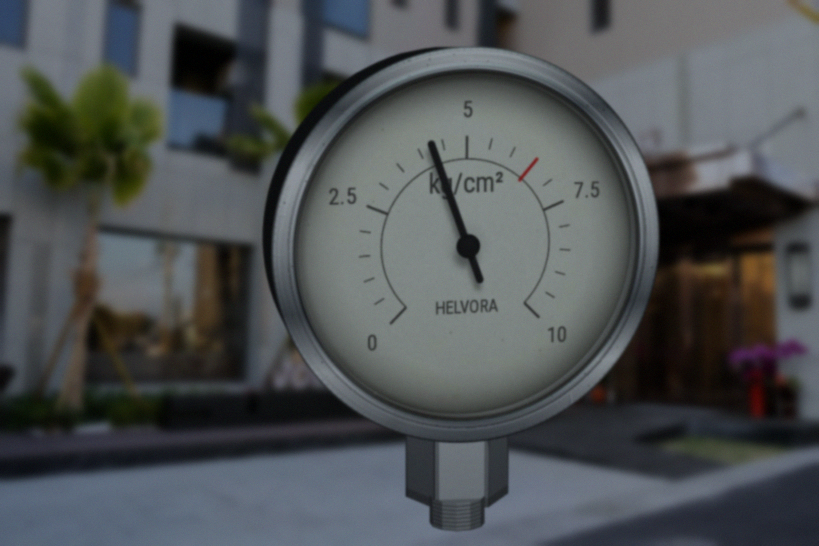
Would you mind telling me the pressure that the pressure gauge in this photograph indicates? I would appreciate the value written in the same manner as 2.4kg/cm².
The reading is 4.25kg/cm²
